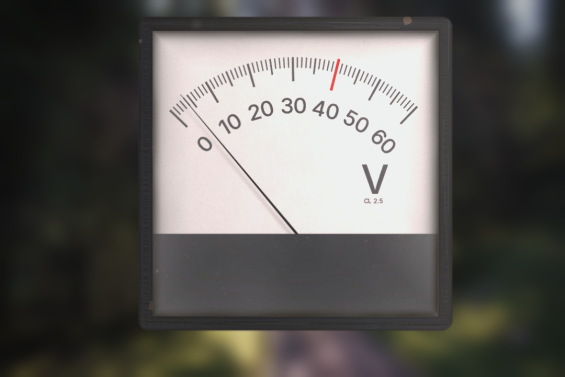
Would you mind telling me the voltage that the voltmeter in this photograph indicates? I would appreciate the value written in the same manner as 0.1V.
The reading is 4V
